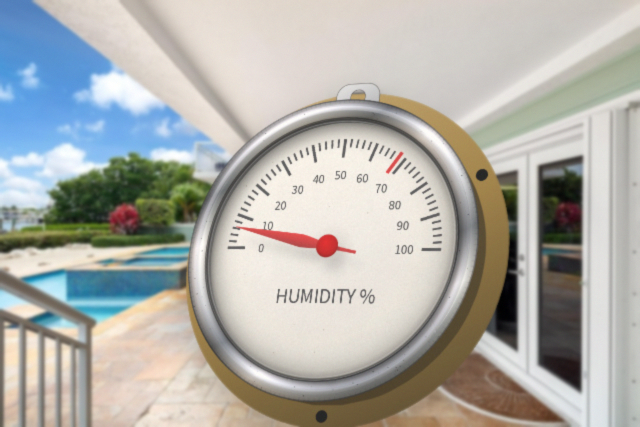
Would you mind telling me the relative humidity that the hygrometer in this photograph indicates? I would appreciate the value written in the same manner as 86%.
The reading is 6%
